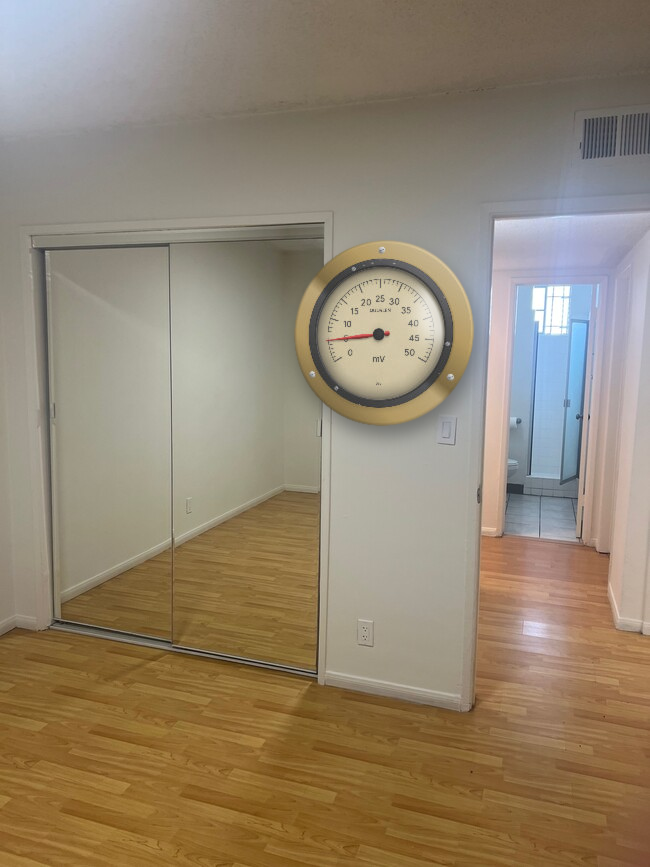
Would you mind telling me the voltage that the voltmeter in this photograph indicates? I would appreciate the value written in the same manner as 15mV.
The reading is 5mV
